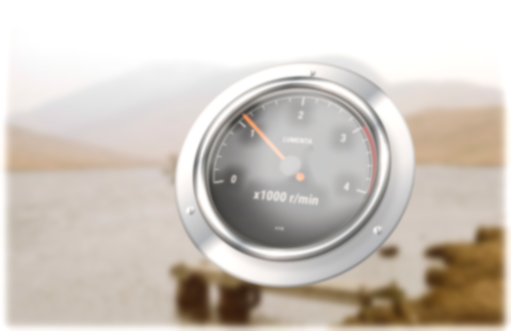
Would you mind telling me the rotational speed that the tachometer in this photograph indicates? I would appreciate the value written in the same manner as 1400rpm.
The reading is 1100rpm
